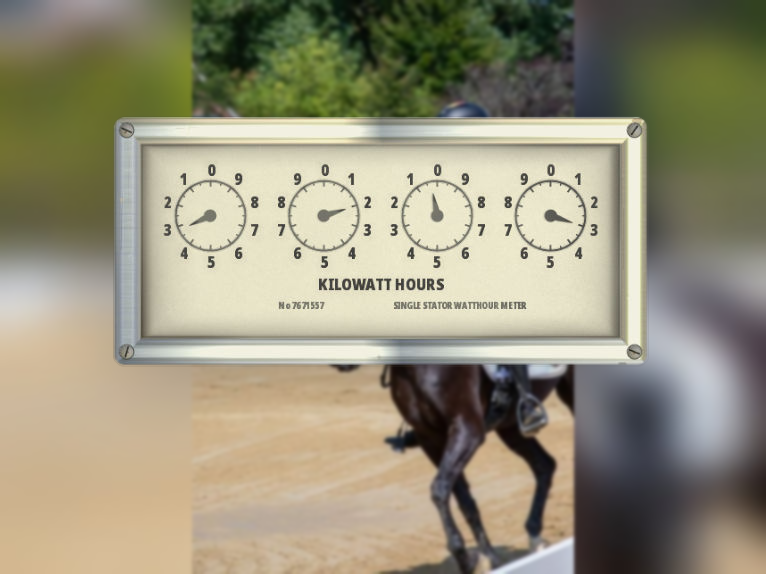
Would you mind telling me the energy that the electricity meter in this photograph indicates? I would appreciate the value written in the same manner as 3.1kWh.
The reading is 3203kWh
